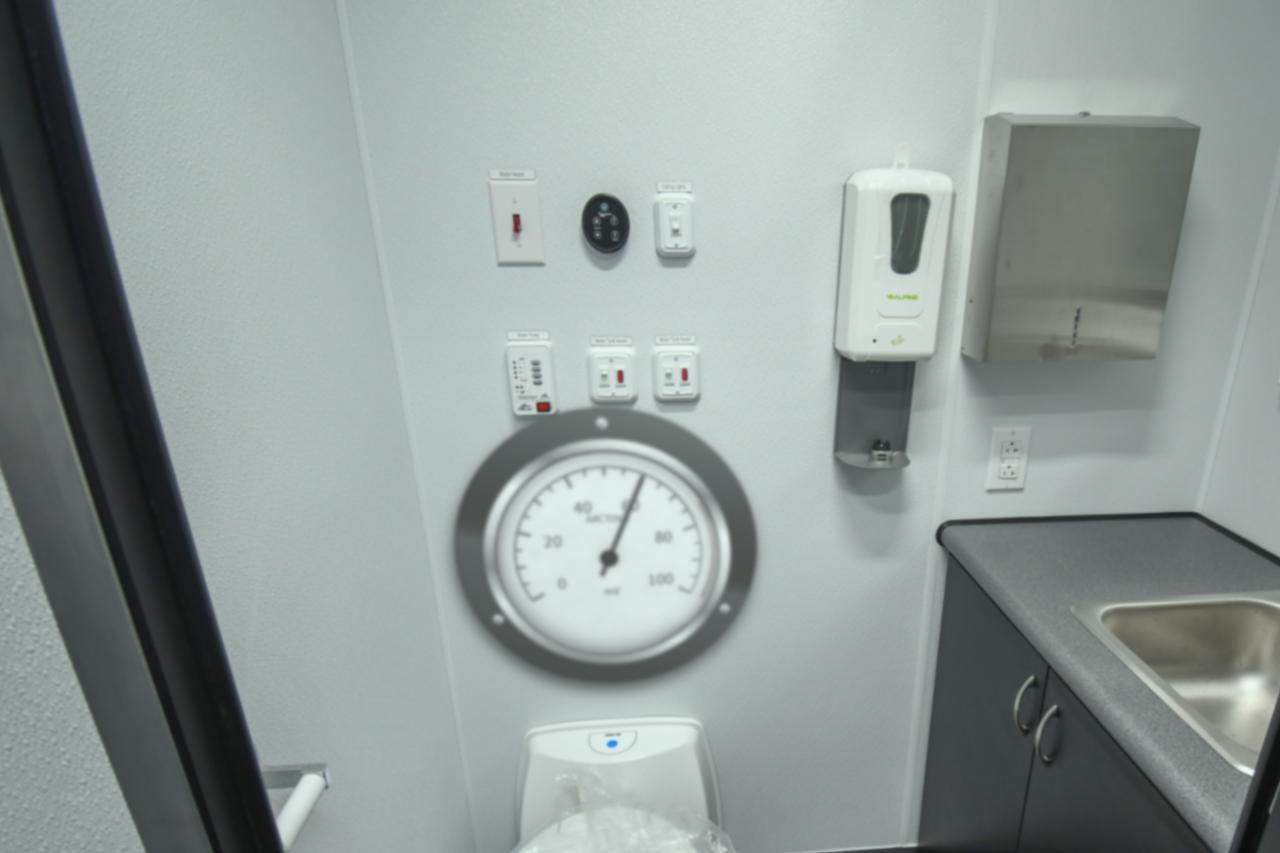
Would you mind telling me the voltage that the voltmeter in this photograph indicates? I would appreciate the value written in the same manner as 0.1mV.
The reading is 60mV
